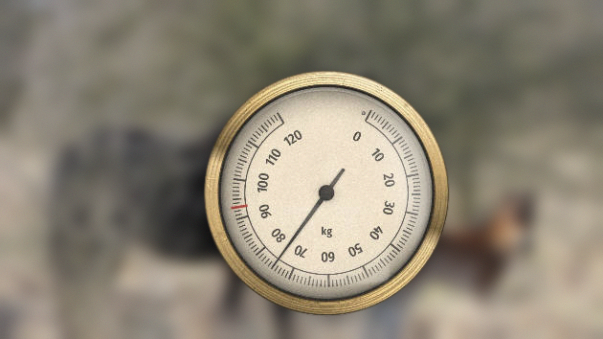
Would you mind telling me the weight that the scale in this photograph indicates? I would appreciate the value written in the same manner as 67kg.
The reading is 75kg
